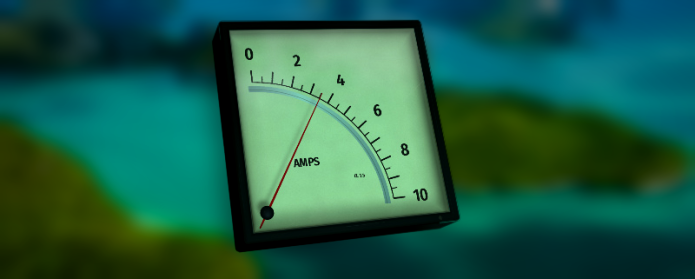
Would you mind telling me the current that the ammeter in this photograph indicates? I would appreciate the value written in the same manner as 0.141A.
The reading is 3.5A
